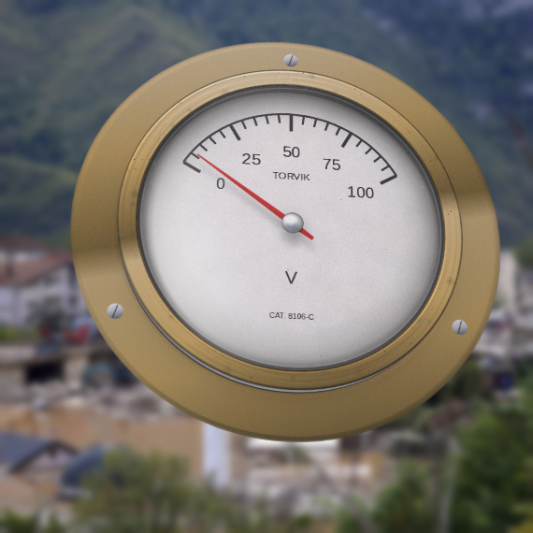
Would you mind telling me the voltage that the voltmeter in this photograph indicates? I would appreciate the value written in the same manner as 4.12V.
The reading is 5V
